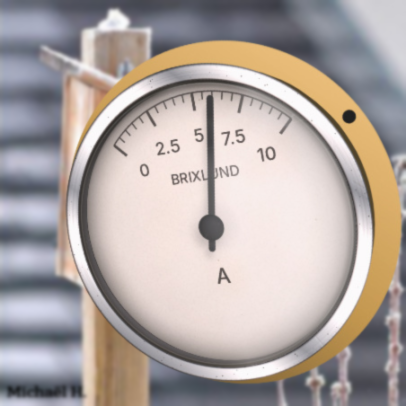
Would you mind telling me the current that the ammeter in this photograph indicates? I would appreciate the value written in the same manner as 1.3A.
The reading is 6A
